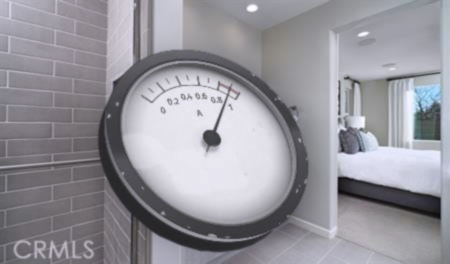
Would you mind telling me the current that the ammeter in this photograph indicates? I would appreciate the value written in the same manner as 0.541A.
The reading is 0.9A
